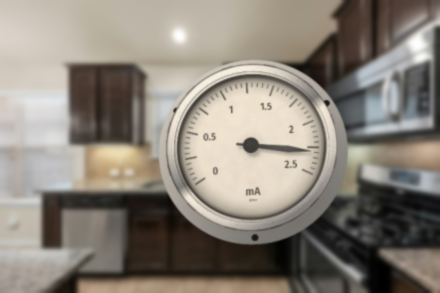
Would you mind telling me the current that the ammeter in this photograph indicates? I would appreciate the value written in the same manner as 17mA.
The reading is 2.3mA
